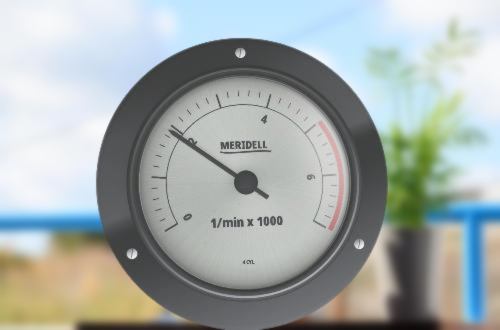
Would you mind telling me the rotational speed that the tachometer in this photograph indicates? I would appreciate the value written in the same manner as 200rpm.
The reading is 1900rpm
